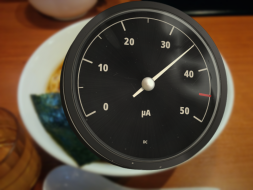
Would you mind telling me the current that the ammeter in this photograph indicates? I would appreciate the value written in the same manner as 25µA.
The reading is 35µA
